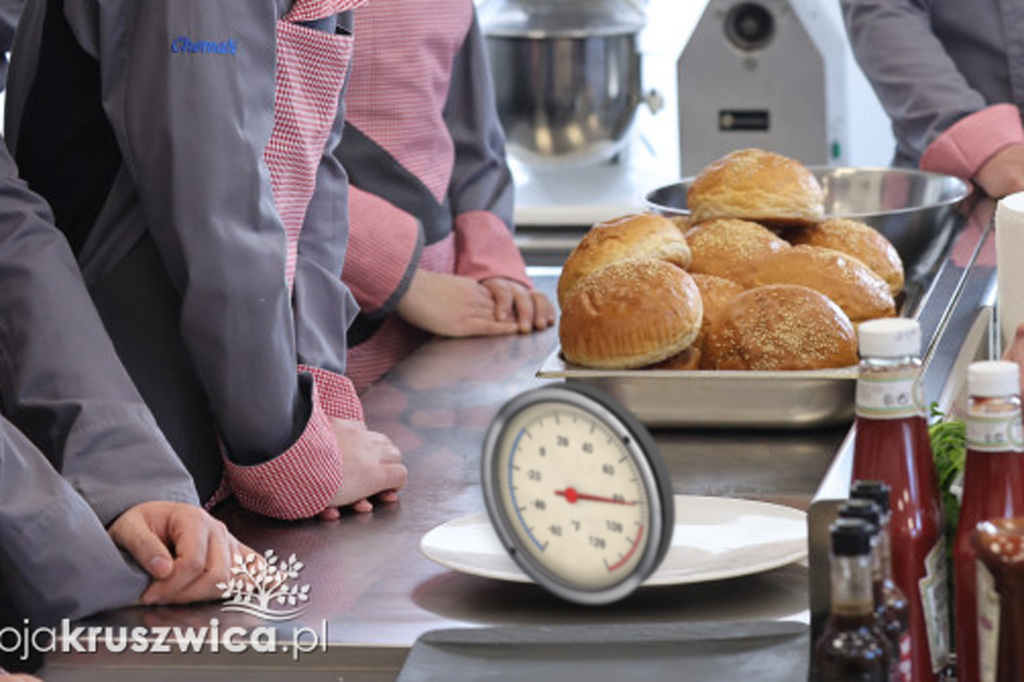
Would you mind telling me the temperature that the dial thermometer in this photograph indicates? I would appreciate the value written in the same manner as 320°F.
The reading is 80°F
